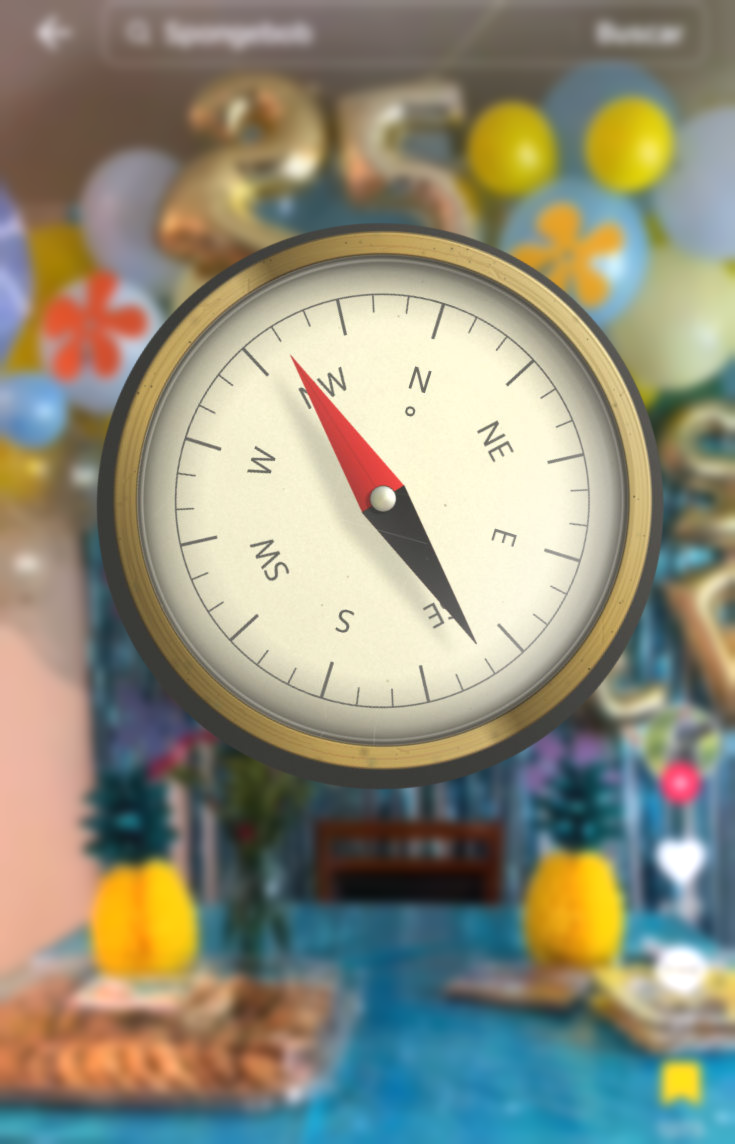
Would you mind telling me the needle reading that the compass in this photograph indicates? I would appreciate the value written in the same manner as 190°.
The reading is 310°
